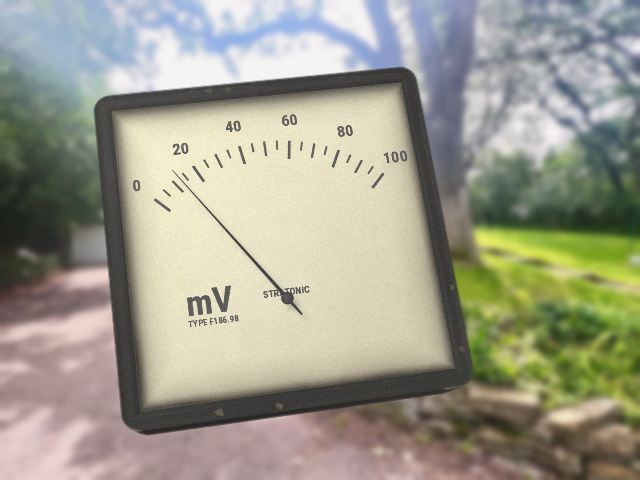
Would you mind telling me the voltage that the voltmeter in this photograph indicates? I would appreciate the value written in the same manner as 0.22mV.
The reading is 12.5mV
